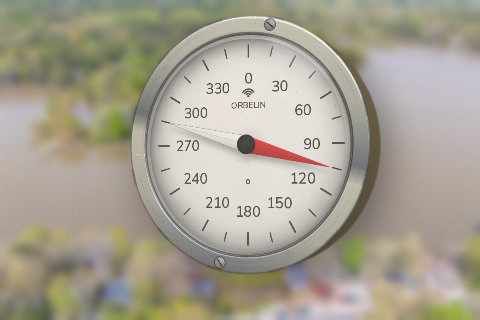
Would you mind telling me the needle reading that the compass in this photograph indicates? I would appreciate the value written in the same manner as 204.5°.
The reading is 105°
